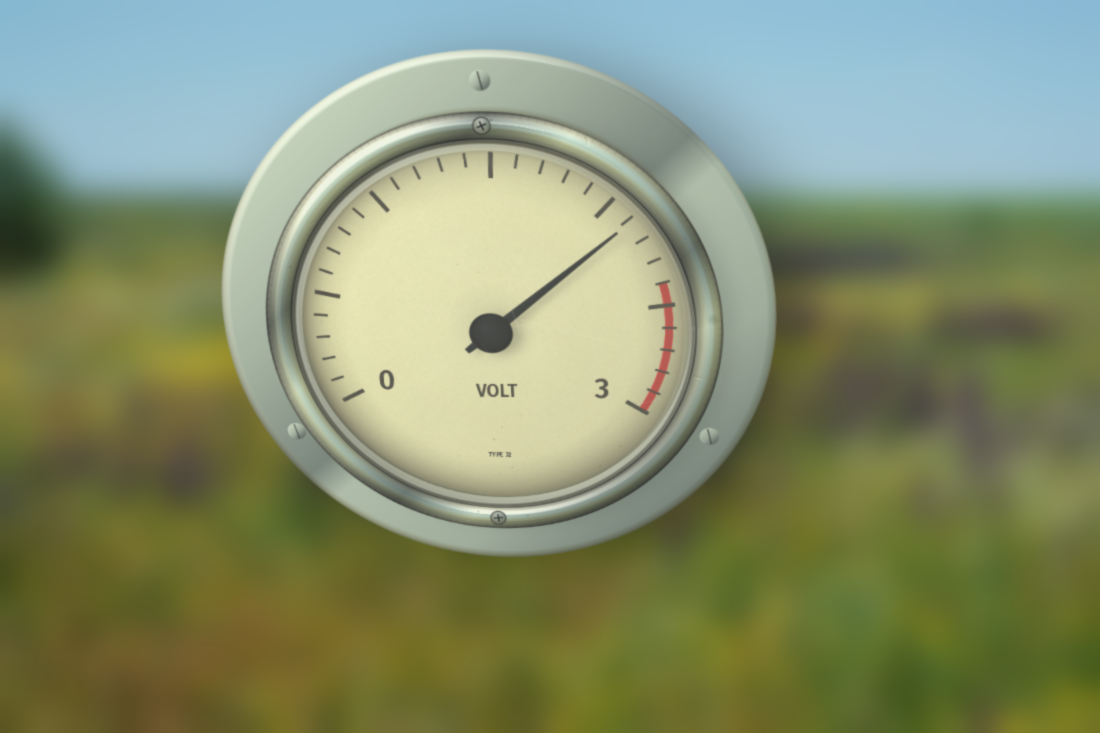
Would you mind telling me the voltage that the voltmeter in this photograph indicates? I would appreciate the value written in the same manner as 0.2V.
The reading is 2.1V
